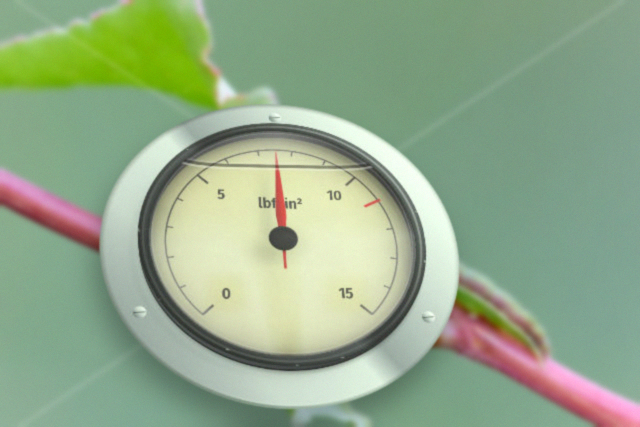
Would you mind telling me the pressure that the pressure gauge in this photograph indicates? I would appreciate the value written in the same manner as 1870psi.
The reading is 7.5psi
